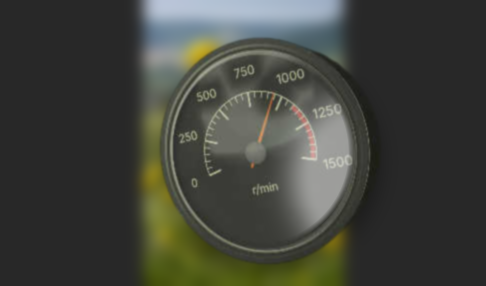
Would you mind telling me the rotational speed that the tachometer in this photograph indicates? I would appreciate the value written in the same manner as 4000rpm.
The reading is 950rpm
